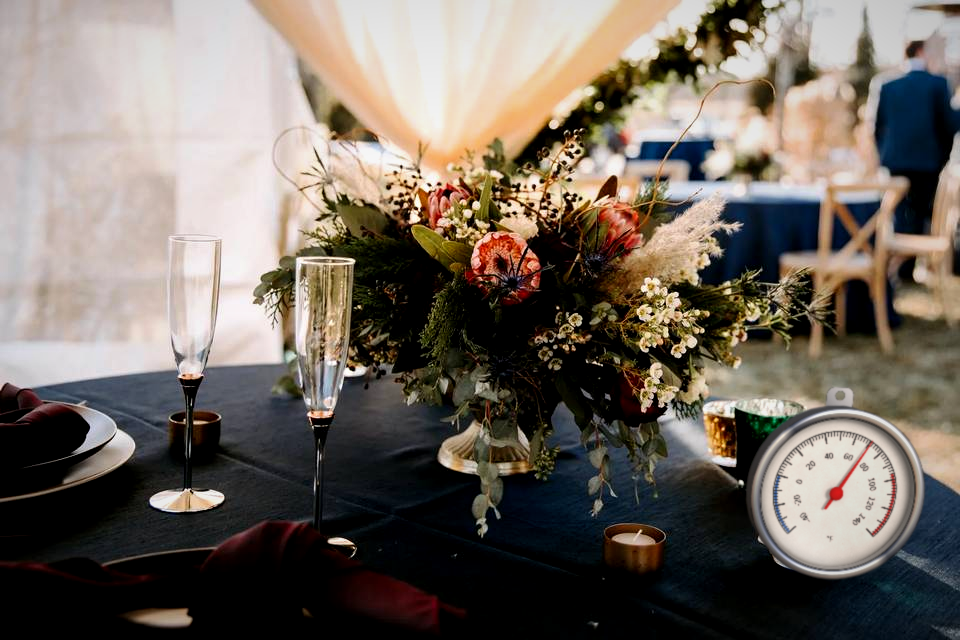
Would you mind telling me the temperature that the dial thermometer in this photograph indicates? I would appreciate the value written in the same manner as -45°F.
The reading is 70°F
